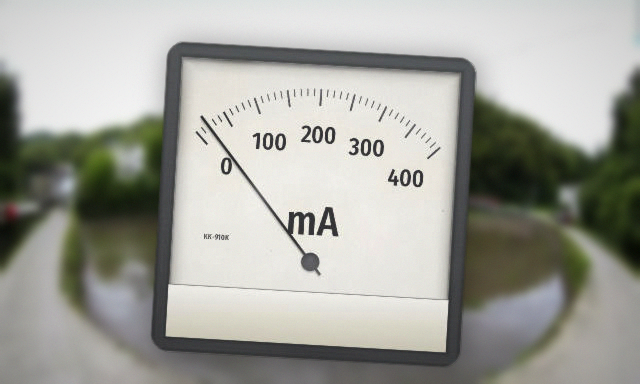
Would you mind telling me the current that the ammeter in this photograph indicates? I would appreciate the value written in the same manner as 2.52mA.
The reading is 20mA
